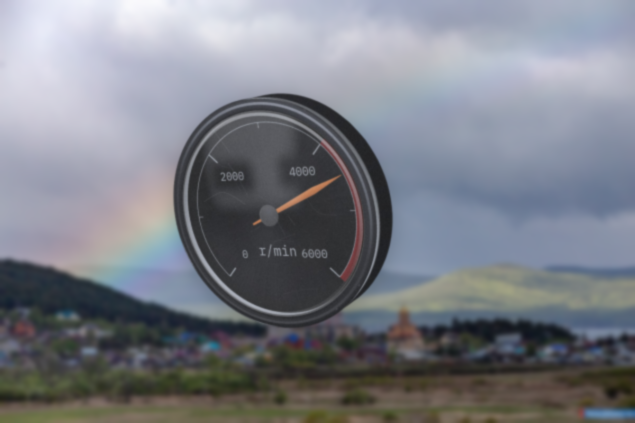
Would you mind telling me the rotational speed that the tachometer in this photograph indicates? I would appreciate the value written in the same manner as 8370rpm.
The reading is 4500rpm
